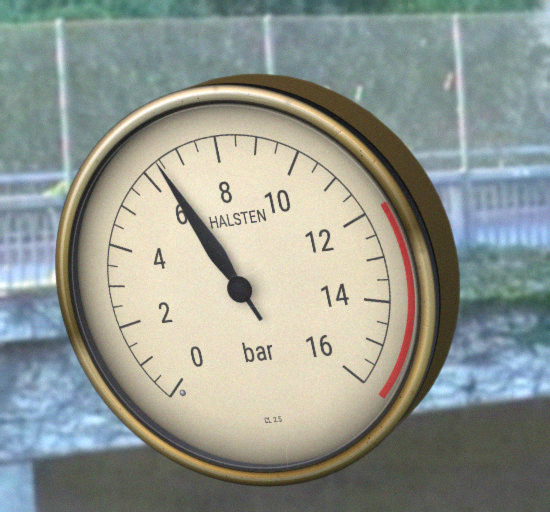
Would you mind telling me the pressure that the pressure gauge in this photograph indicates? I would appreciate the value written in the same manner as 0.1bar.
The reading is 6.5bar
